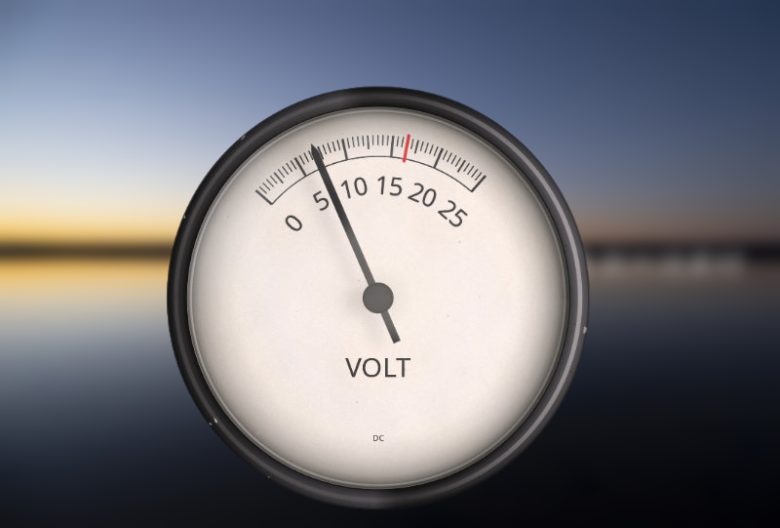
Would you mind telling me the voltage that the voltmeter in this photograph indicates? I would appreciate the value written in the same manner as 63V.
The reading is 7V
